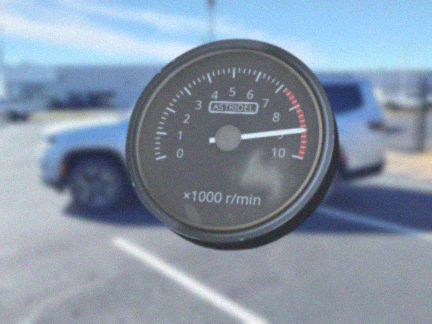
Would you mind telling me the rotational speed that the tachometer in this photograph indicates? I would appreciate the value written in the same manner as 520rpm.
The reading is 9000rpm
